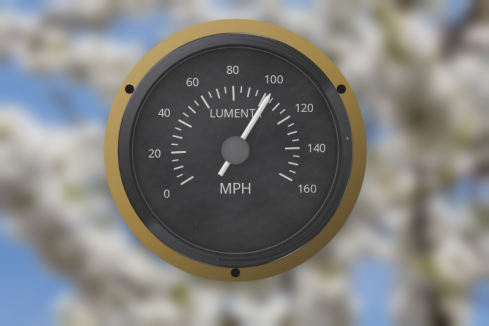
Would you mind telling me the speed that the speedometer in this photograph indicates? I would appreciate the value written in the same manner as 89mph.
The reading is 102.5mph
